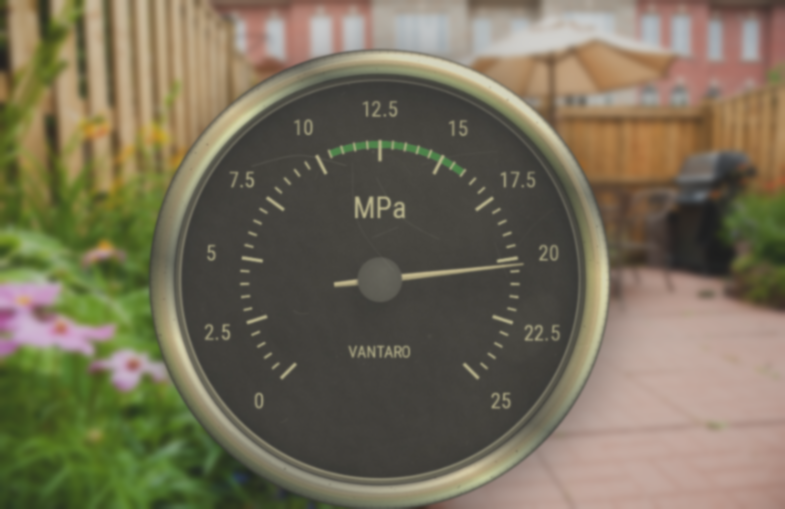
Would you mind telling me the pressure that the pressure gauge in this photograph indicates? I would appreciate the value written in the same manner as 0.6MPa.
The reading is 20.25MPa
